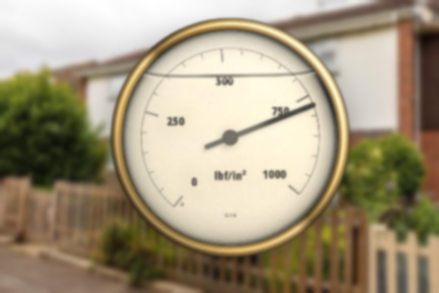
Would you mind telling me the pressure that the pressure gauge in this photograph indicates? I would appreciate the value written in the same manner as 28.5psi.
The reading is 775psi
